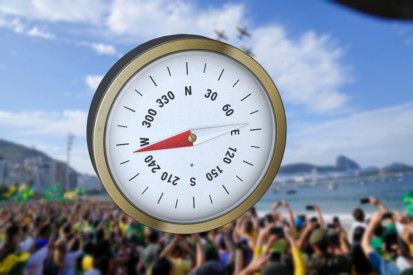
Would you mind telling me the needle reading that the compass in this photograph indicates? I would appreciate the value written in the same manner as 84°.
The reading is 262.5°
